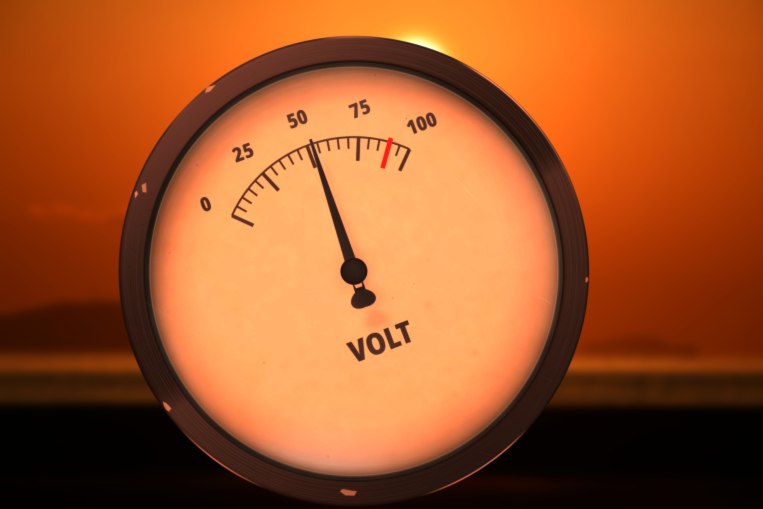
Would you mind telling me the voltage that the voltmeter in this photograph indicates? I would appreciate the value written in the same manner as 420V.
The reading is 52.5V
